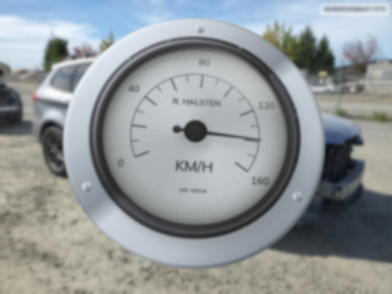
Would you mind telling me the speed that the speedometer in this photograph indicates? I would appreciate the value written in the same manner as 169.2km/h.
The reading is 140km/h
